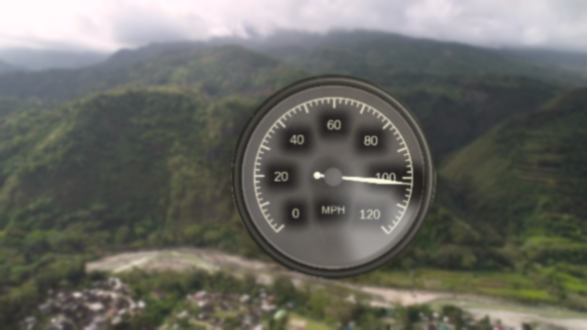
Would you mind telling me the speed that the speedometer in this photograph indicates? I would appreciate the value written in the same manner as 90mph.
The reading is 102mph
